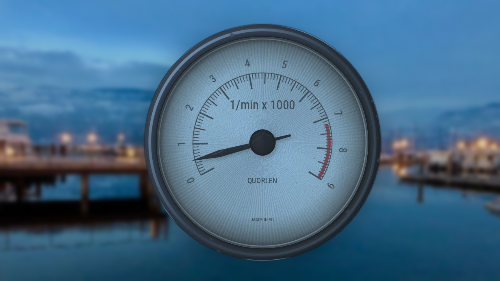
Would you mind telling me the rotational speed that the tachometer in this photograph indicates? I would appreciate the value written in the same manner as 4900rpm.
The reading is 500rpm
